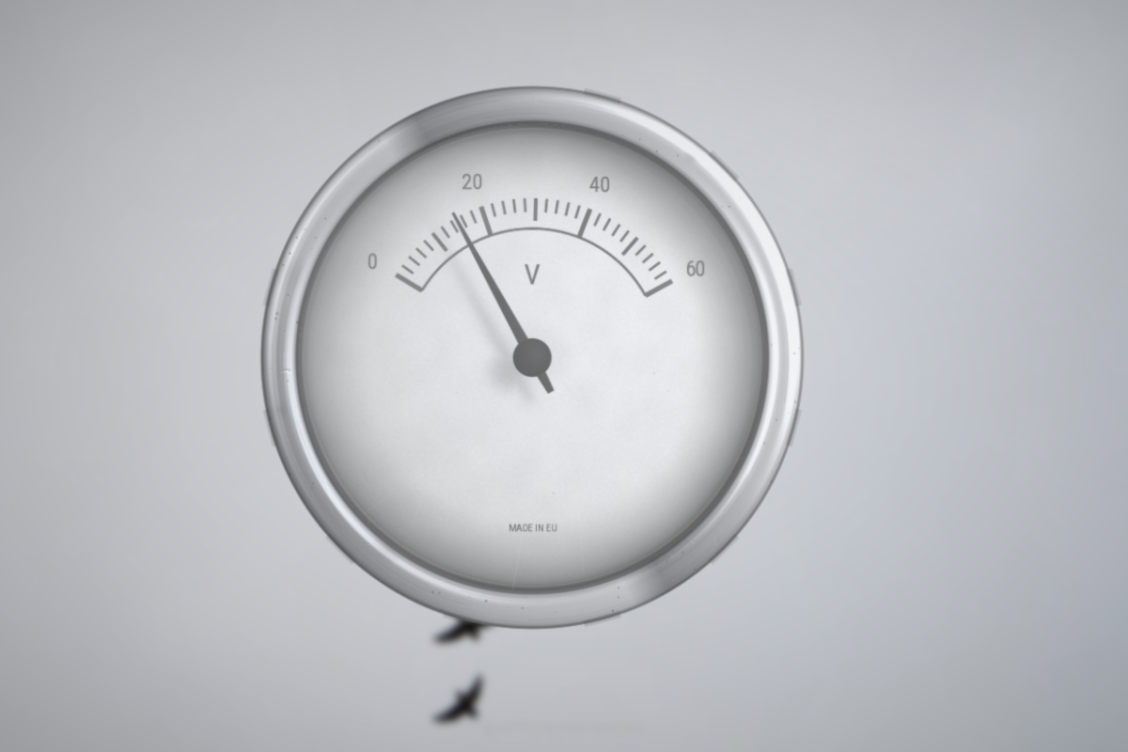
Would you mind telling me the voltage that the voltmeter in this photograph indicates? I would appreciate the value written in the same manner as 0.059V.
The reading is 15V
